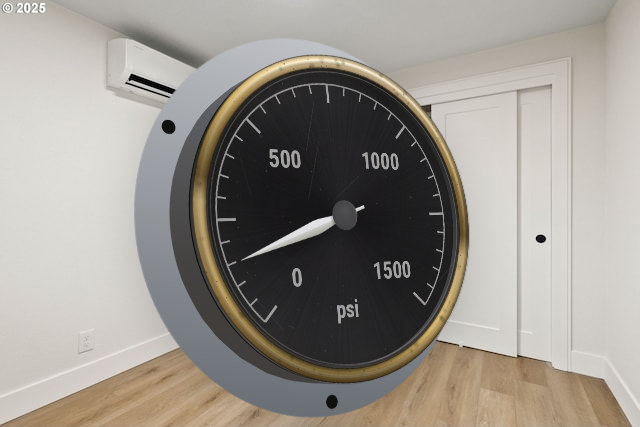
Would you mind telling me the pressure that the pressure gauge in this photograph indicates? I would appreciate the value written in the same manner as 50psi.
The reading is 150psi
